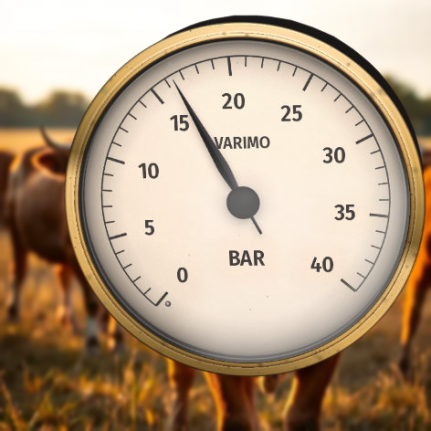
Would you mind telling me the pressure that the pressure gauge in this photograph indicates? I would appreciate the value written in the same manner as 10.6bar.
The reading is 16.5bar
